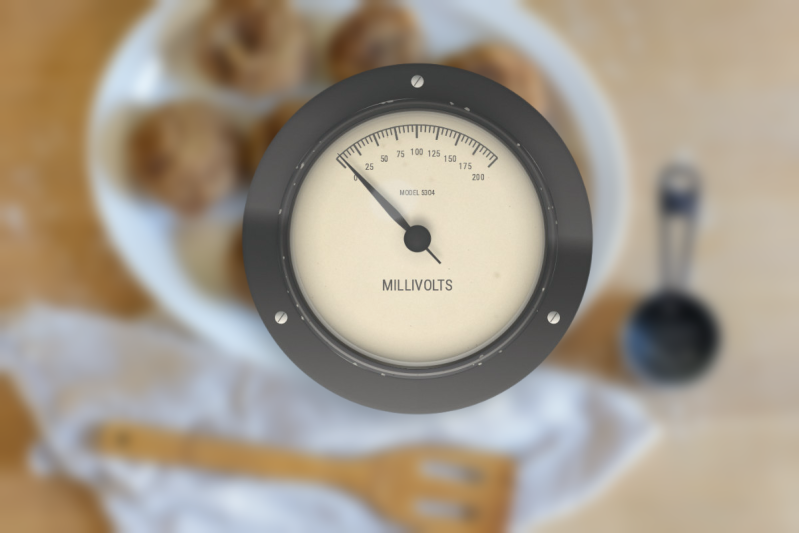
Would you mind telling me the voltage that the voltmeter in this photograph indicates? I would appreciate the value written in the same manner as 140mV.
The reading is 5mV
